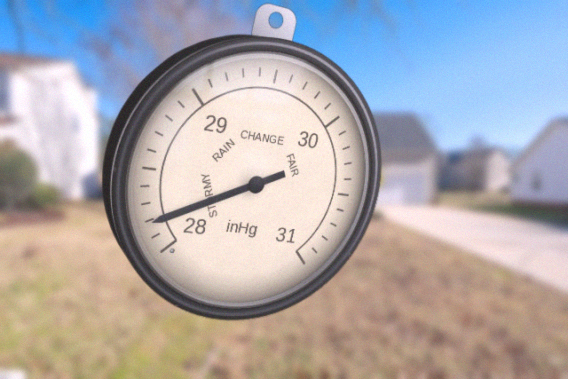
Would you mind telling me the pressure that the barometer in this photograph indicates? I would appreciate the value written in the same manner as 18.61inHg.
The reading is 28.2inHg
